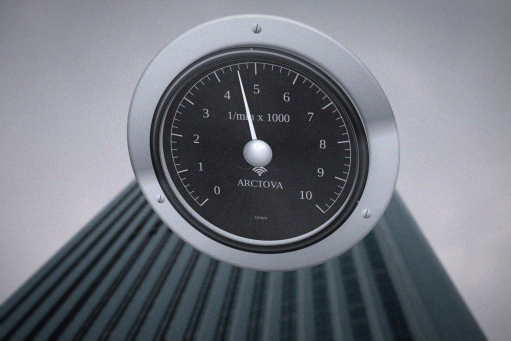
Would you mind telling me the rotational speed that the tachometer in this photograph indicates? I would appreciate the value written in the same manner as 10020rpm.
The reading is 4600rpm
